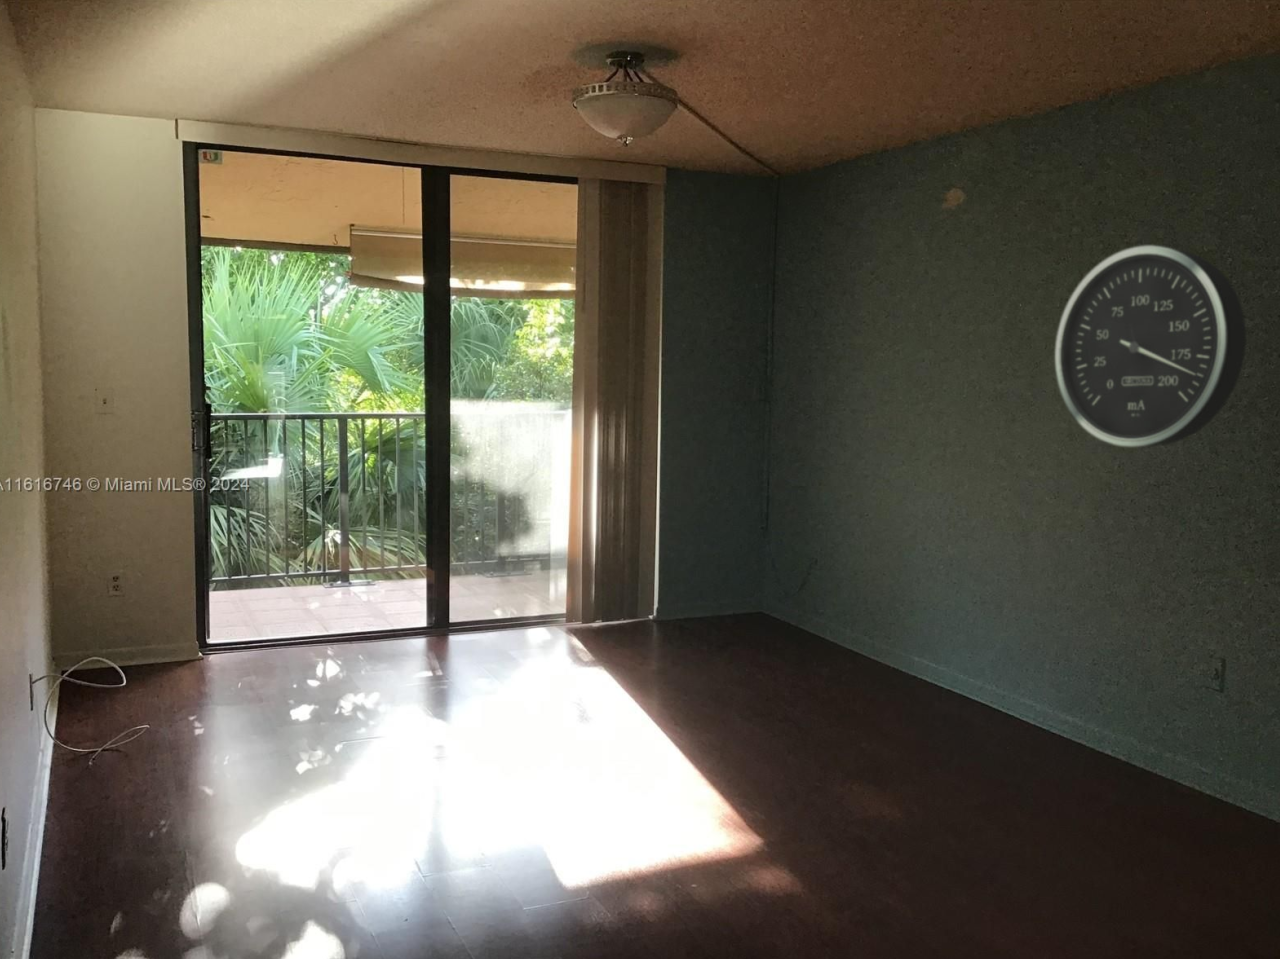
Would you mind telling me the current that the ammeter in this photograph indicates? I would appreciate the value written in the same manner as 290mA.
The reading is 185mA
